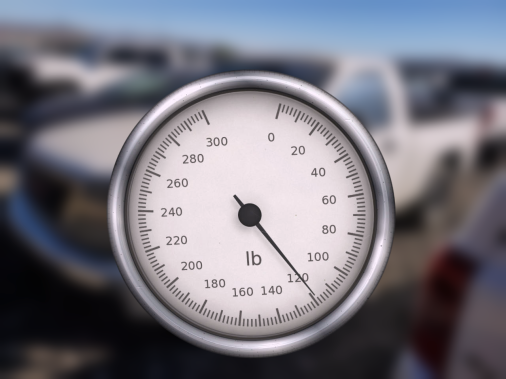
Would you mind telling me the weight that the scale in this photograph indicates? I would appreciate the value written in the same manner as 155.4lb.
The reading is 118lb
